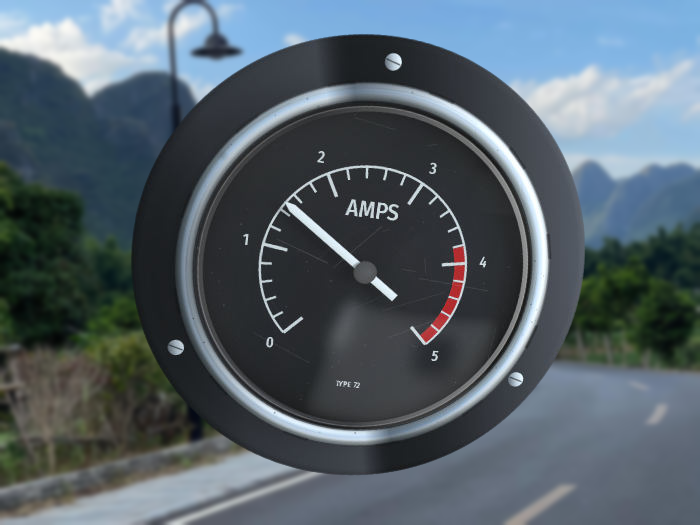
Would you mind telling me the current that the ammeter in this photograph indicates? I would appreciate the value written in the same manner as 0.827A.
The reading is 1.5A
